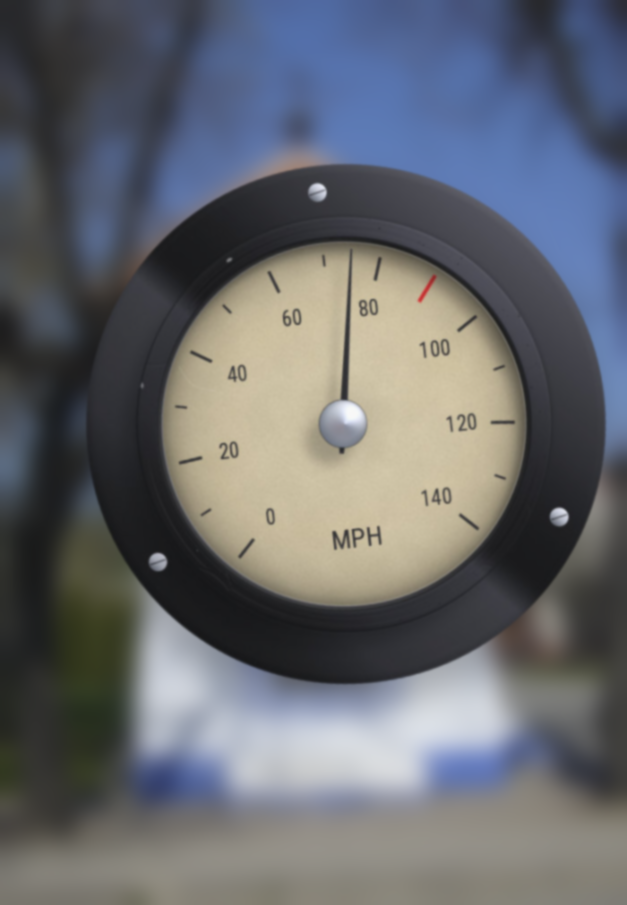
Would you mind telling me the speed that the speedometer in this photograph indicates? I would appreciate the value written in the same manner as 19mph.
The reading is 75mph
